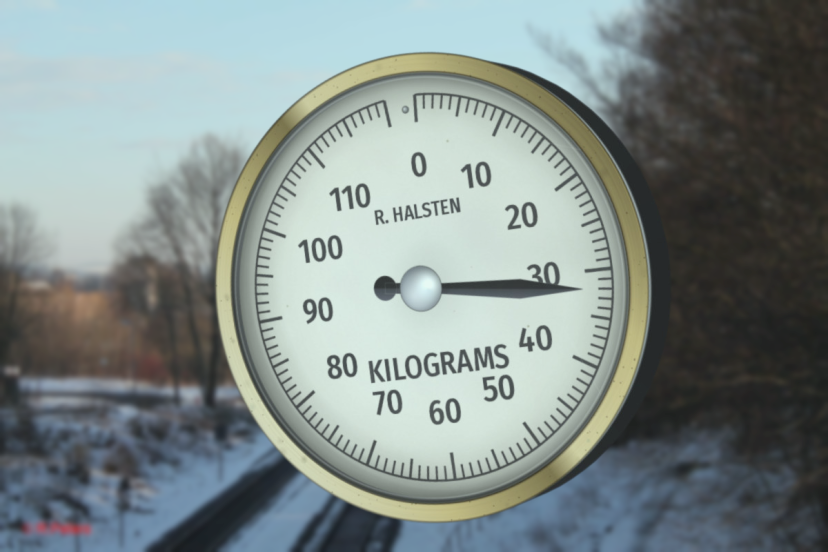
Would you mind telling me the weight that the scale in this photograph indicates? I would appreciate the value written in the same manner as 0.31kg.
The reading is 32kg
